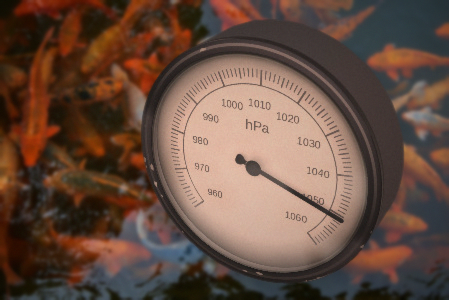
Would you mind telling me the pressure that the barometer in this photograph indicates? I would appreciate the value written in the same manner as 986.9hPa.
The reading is 1050hPa
